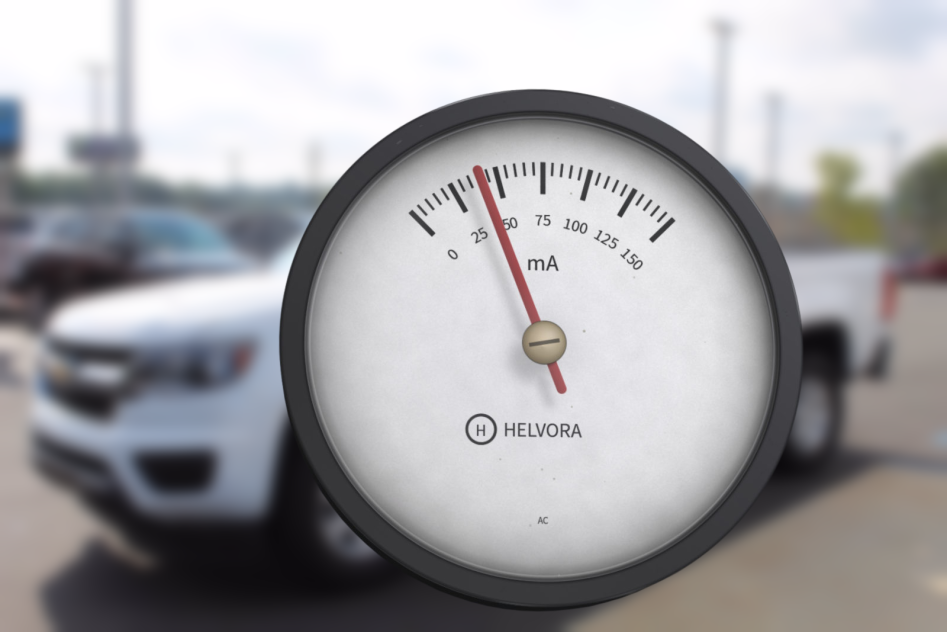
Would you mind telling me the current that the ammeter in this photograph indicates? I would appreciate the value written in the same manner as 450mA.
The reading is 40mA
